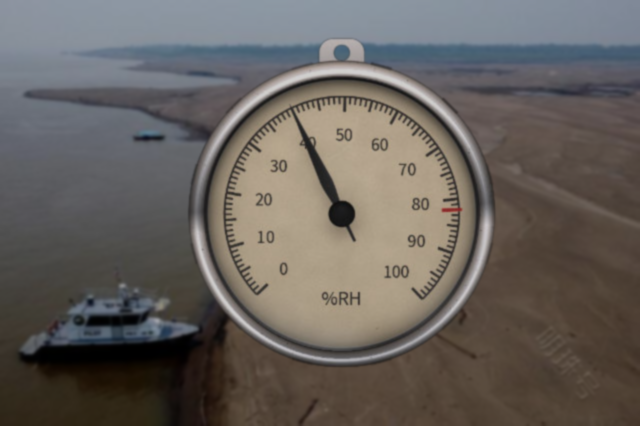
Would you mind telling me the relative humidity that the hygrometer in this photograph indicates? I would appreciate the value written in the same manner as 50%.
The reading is 40%
